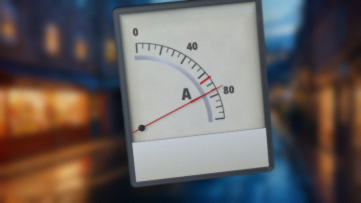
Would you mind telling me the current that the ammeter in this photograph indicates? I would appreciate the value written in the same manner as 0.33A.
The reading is 75A
